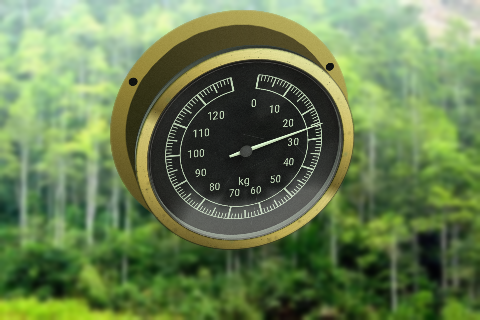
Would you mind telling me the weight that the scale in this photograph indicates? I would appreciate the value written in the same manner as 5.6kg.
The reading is 25kg
